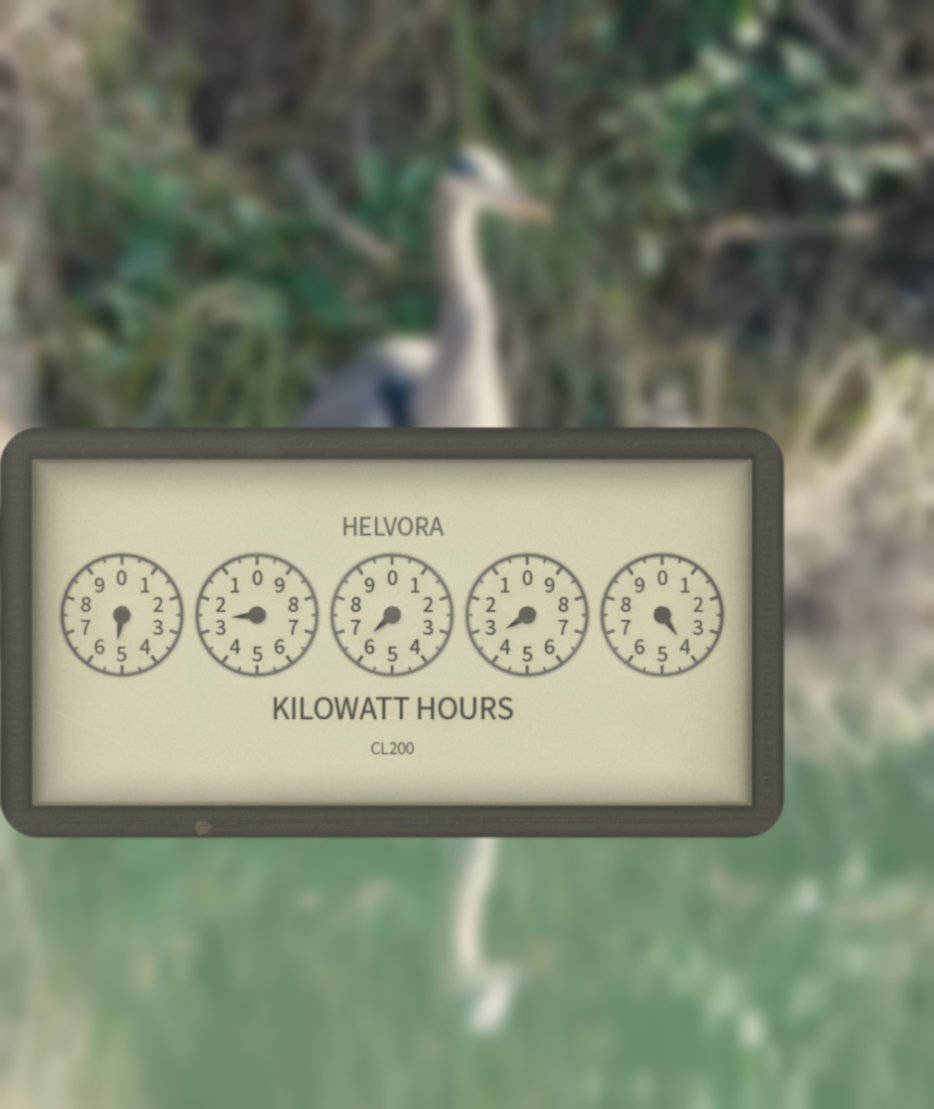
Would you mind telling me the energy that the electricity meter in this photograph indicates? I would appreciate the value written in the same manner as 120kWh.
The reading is 52634kWh
